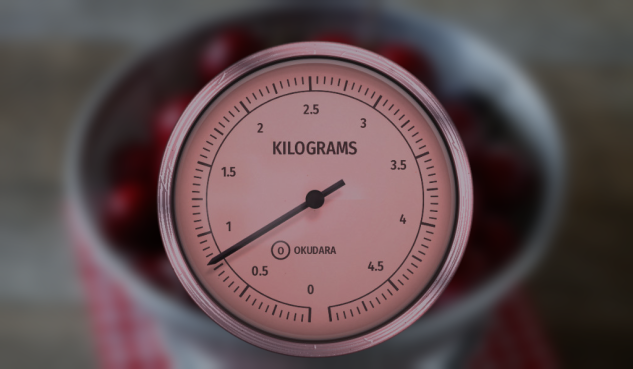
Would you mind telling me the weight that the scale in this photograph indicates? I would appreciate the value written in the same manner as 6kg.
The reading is 0.8kg
